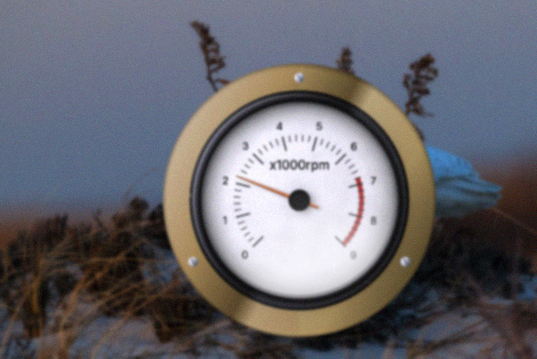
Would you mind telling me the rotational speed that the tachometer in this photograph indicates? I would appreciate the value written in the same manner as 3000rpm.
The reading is 2200rpm
